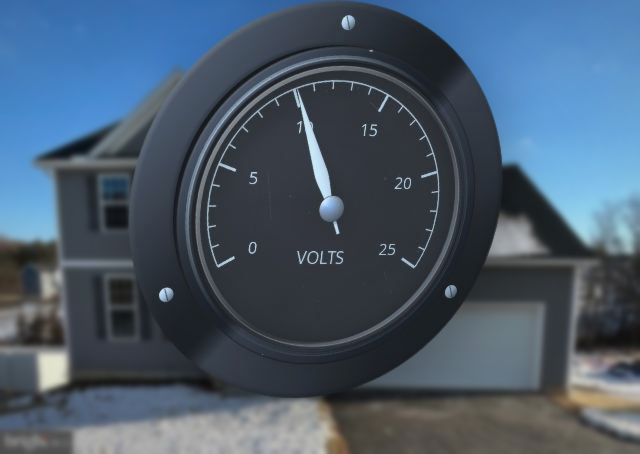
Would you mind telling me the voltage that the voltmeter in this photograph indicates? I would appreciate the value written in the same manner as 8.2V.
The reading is 10V
